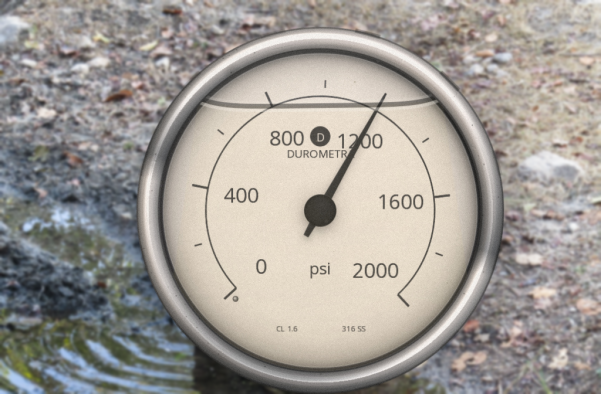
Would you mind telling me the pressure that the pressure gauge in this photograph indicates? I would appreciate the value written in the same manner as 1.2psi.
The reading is 1200psi
